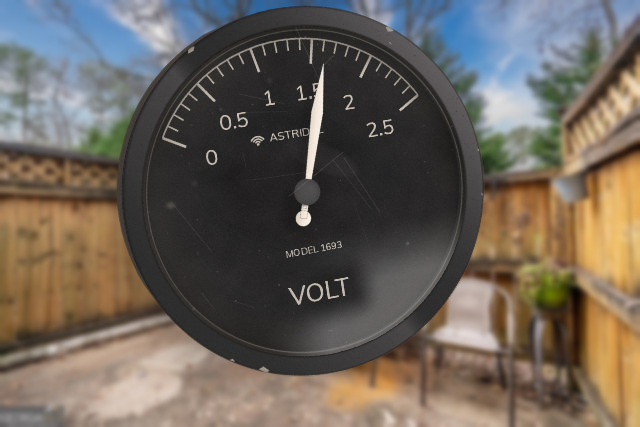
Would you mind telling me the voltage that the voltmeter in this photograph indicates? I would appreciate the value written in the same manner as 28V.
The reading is 1.6V
